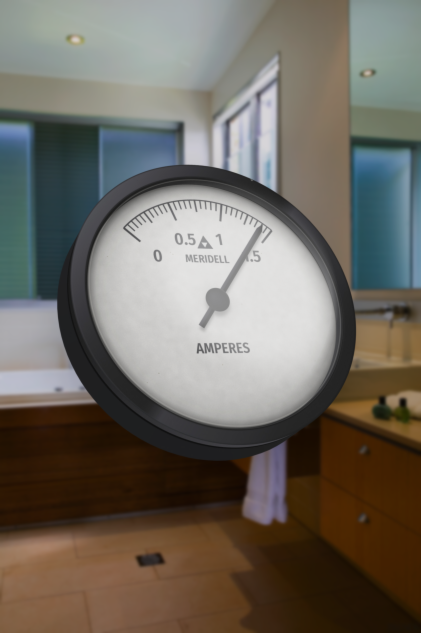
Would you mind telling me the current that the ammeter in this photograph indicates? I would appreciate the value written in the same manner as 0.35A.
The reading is 1.4A
